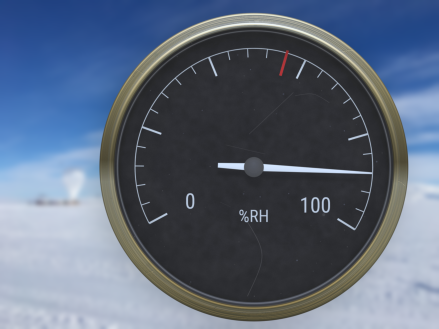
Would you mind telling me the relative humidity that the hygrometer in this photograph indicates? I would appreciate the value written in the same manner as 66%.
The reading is 88%
